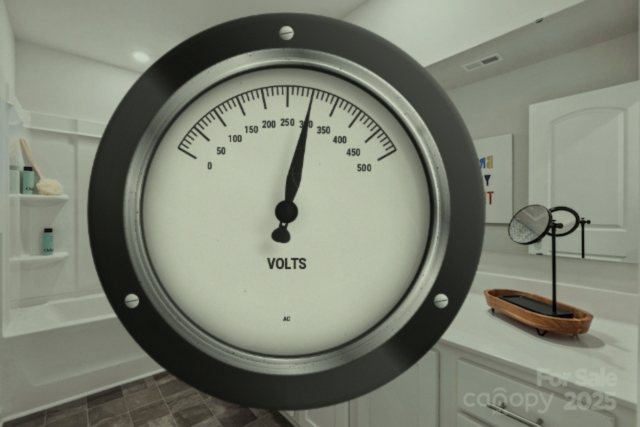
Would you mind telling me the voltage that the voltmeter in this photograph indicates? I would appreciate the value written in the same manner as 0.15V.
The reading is 300V
